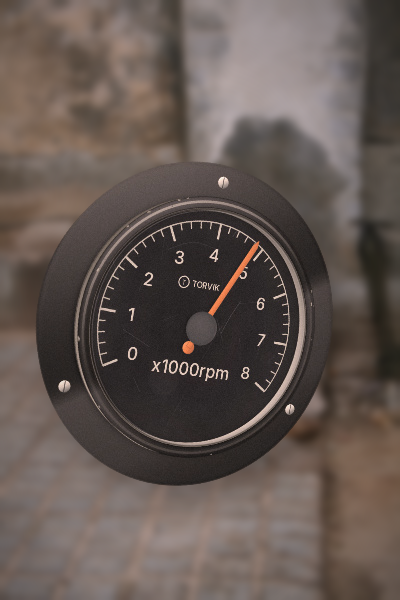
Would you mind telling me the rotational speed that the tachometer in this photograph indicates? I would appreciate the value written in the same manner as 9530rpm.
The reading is 4800rpm
